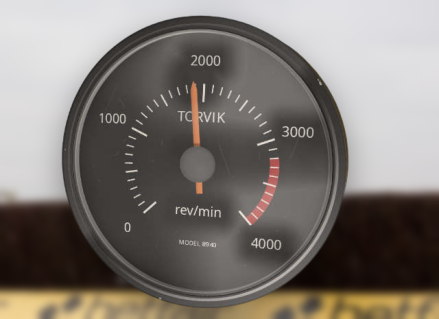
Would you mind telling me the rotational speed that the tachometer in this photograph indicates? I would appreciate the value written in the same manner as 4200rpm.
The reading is 1900rpm
